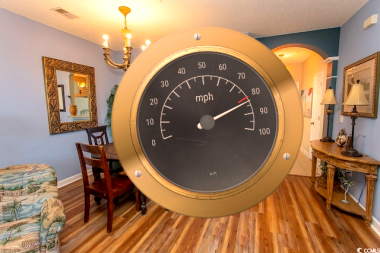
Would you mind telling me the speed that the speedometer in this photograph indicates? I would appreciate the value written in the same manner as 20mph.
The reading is 82.5mph
